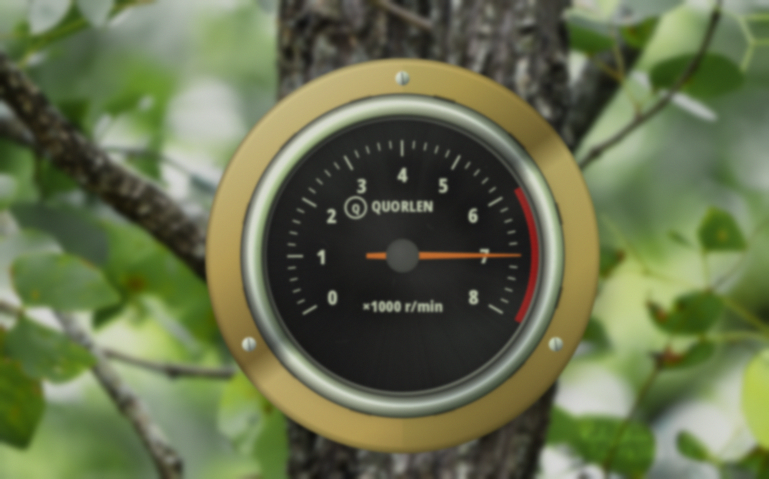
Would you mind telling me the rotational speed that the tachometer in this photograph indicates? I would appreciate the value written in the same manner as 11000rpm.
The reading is 7000rpm
